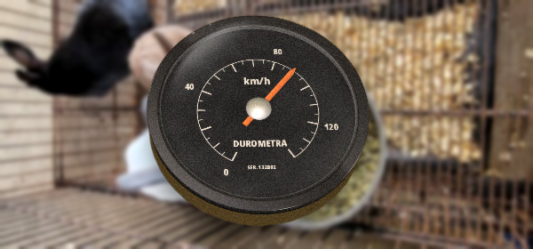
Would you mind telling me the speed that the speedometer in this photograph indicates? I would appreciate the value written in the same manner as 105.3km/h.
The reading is 90km/h
